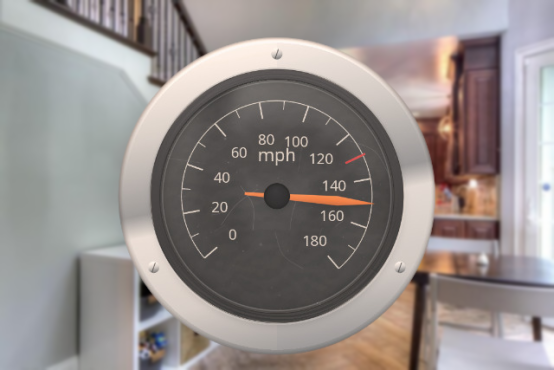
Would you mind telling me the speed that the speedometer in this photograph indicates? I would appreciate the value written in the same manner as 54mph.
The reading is 150mph
